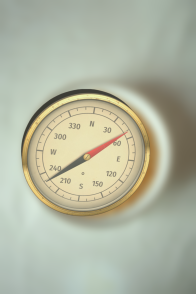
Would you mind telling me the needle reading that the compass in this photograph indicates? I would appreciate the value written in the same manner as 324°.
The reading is 50°
